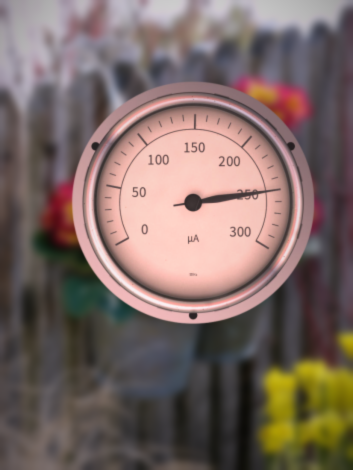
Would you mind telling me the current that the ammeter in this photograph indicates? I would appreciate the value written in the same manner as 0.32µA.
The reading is 250µA
